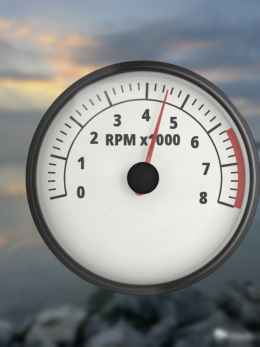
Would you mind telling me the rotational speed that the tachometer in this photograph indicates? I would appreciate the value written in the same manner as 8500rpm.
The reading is 4500rpm
